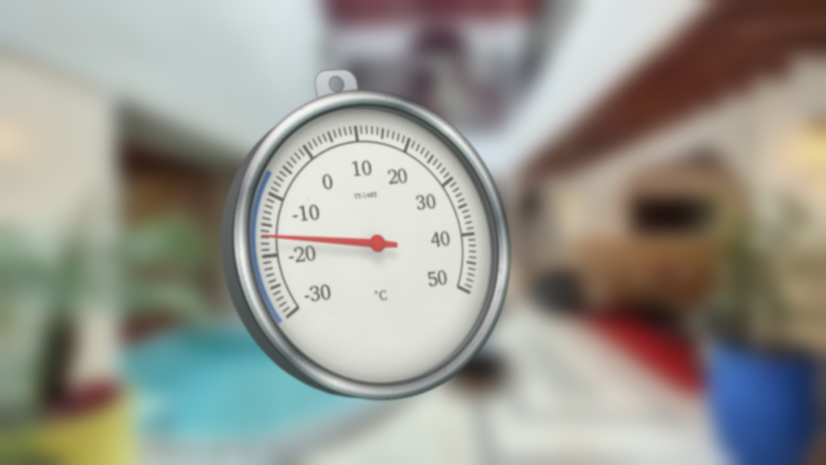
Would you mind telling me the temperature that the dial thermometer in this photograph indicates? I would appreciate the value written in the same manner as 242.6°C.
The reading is -17°C
